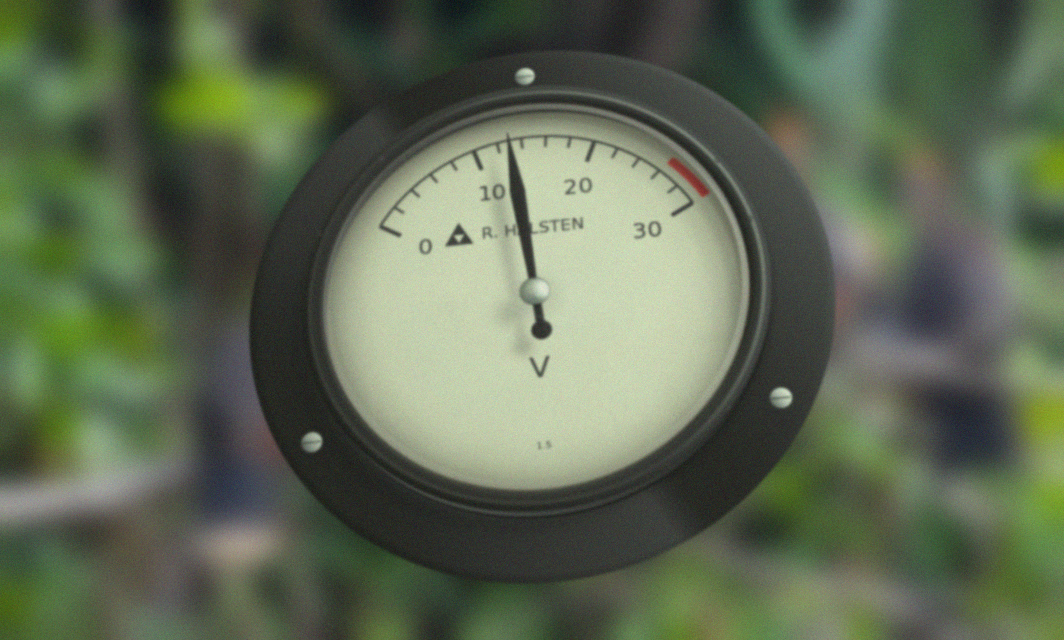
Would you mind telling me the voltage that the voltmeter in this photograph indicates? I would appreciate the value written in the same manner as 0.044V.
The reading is 13V
